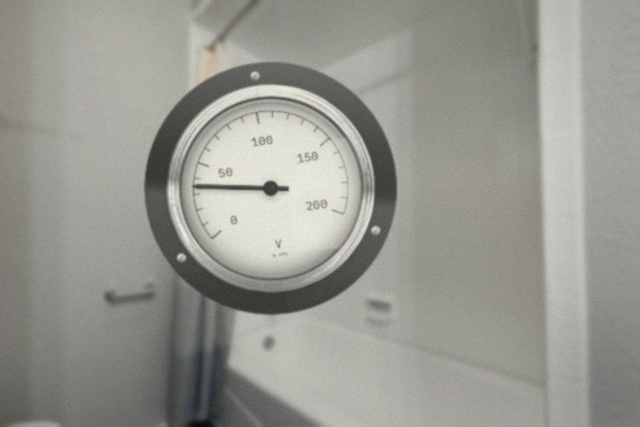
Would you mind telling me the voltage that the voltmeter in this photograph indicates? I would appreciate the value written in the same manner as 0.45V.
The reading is 35V
